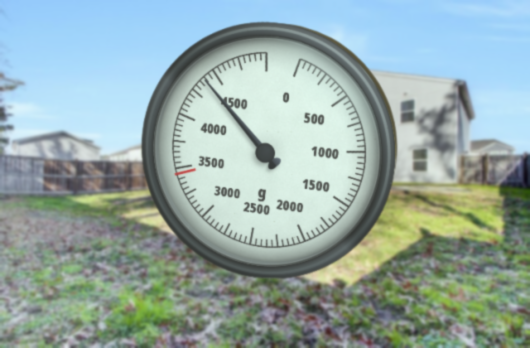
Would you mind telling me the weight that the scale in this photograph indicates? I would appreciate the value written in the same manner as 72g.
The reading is 4400g
